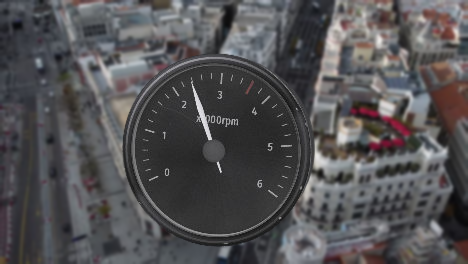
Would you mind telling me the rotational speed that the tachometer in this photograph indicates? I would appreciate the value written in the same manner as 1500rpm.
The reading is 2400rpm
